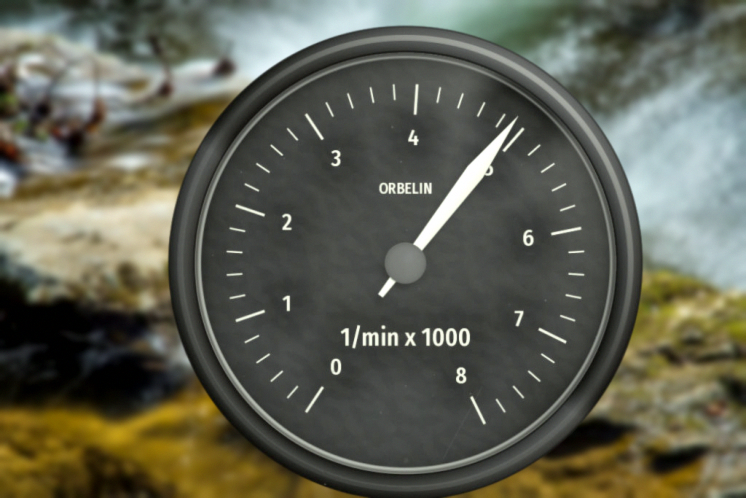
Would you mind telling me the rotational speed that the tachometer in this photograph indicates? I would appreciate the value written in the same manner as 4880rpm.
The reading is 4900rpm
